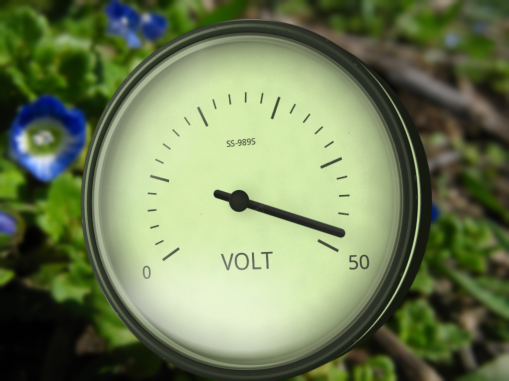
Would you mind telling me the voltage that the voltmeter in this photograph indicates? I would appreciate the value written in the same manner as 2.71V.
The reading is 48V
